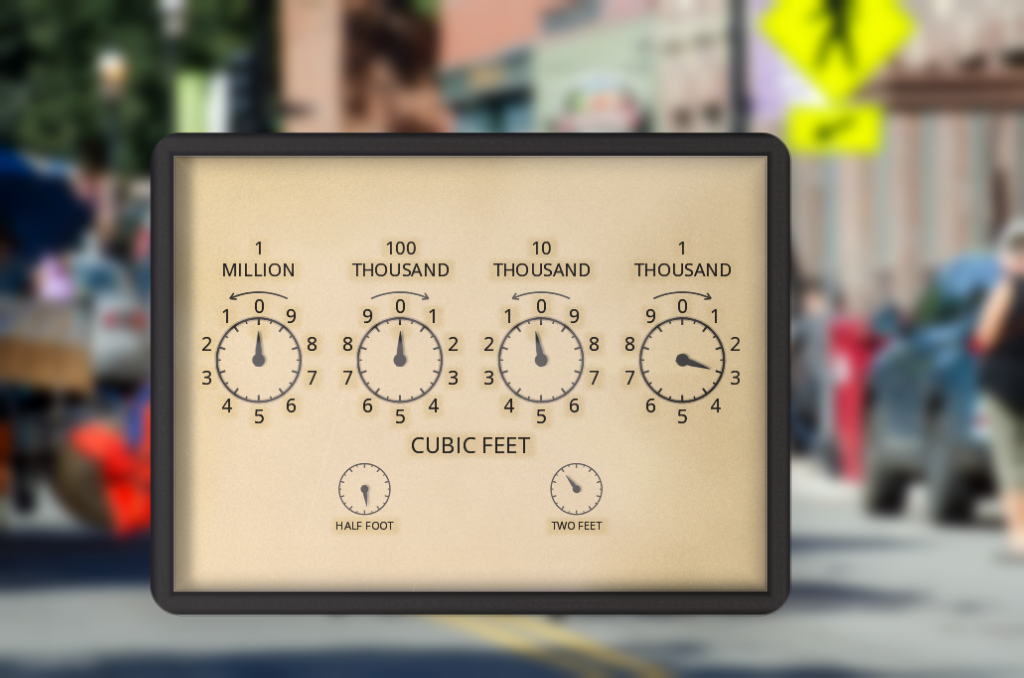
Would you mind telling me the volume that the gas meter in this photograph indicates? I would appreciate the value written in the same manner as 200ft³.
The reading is 300ft³
